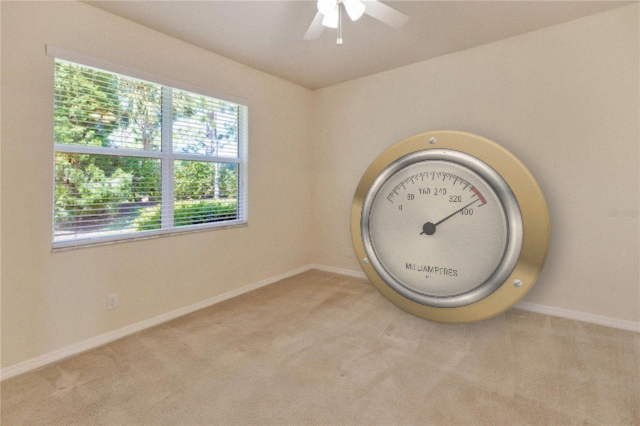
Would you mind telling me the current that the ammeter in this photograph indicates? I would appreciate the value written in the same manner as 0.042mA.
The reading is 380mA
